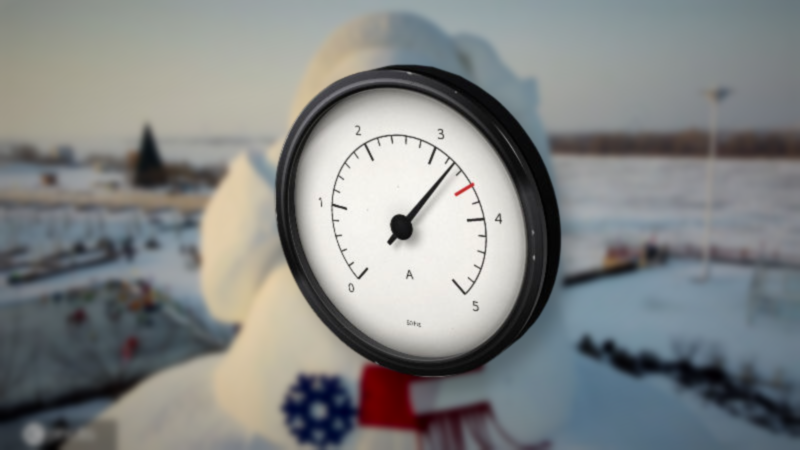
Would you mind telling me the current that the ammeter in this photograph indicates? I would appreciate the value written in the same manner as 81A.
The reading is 3.3A
